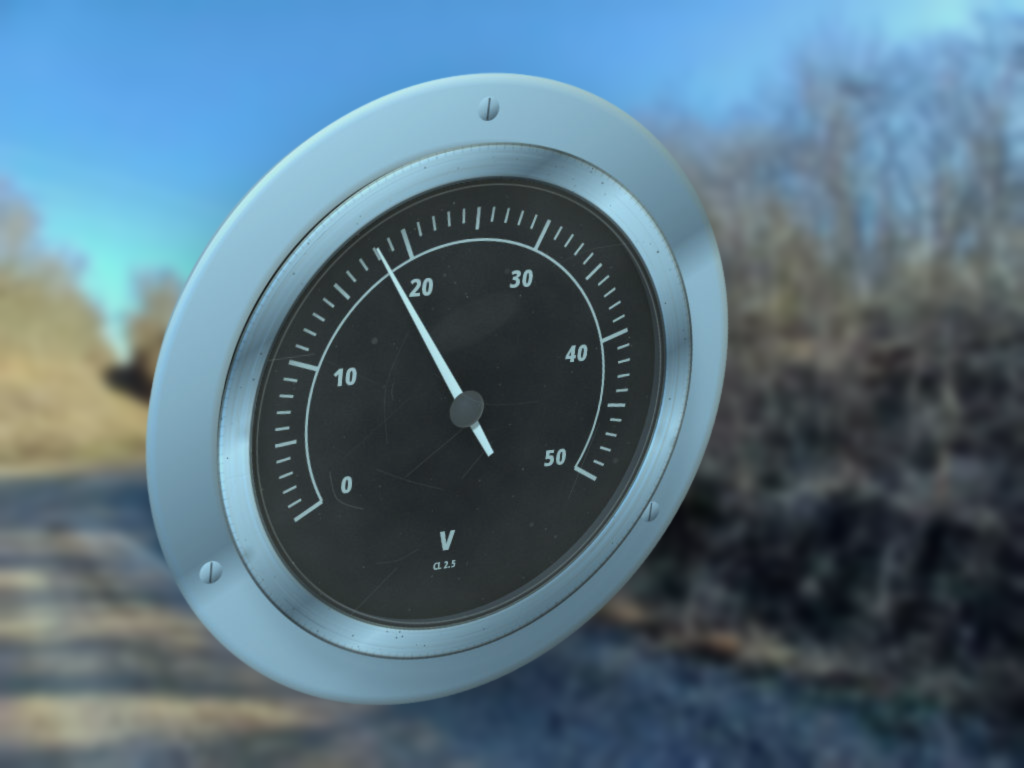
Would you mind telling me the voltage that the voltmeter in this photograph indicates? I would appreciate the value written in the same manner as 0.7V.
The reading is 18V
